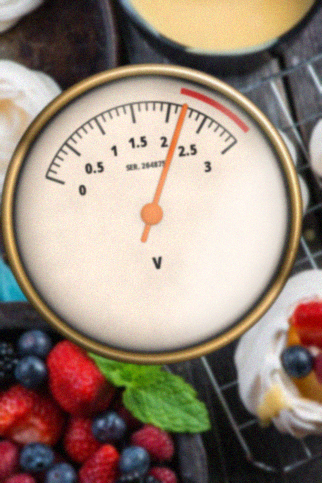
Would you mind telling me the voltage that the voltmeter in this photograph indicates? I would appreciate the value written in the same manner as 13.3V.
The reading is 2.2V
